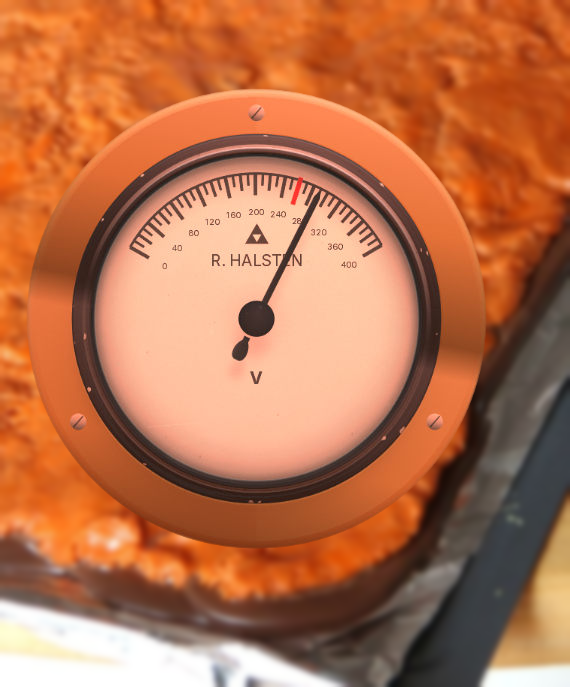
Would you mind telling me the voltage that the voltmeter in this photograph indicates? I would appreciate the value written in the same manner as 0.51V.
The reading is 290V
